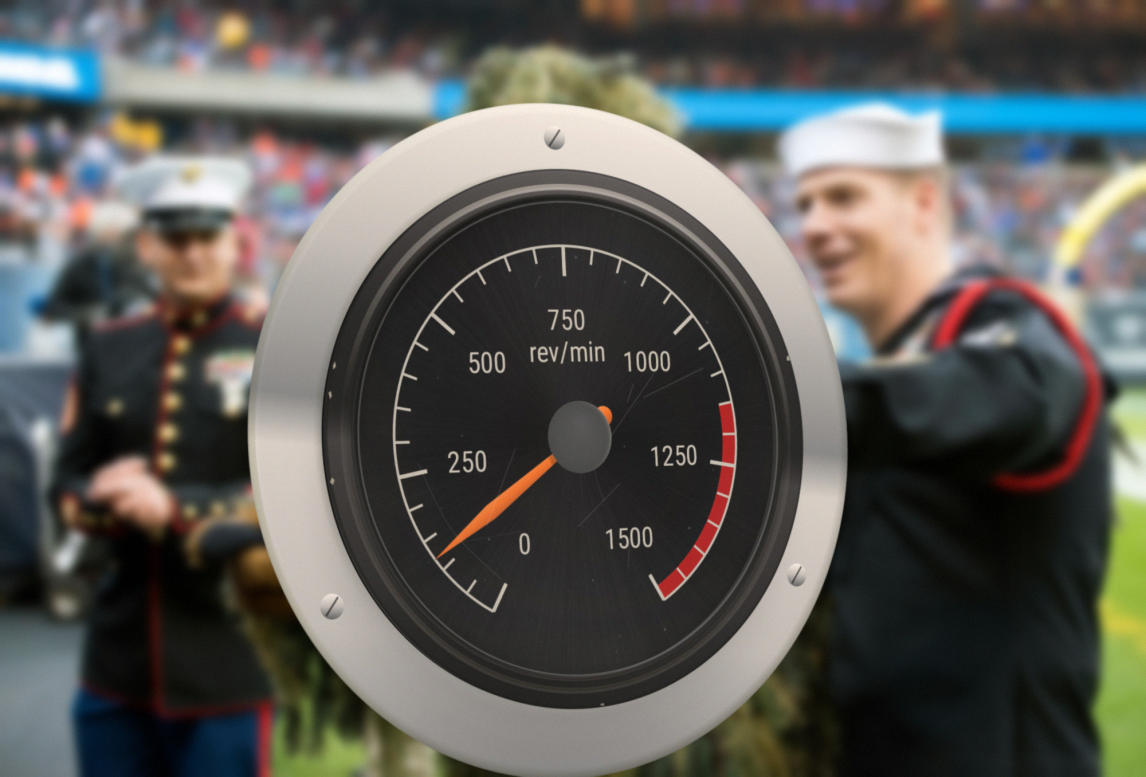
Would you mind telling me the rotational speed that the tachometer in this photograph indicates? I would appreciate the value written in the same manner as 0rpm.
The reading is 125rpm
